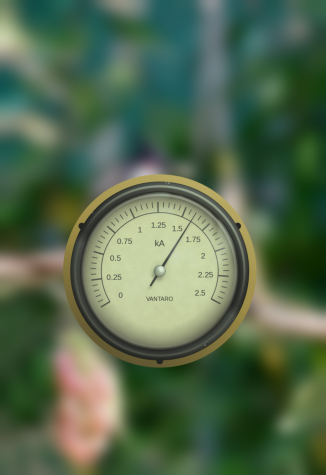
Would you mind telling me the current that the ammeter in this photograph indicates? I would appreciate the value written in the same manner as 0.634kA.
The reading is 1.6kA
